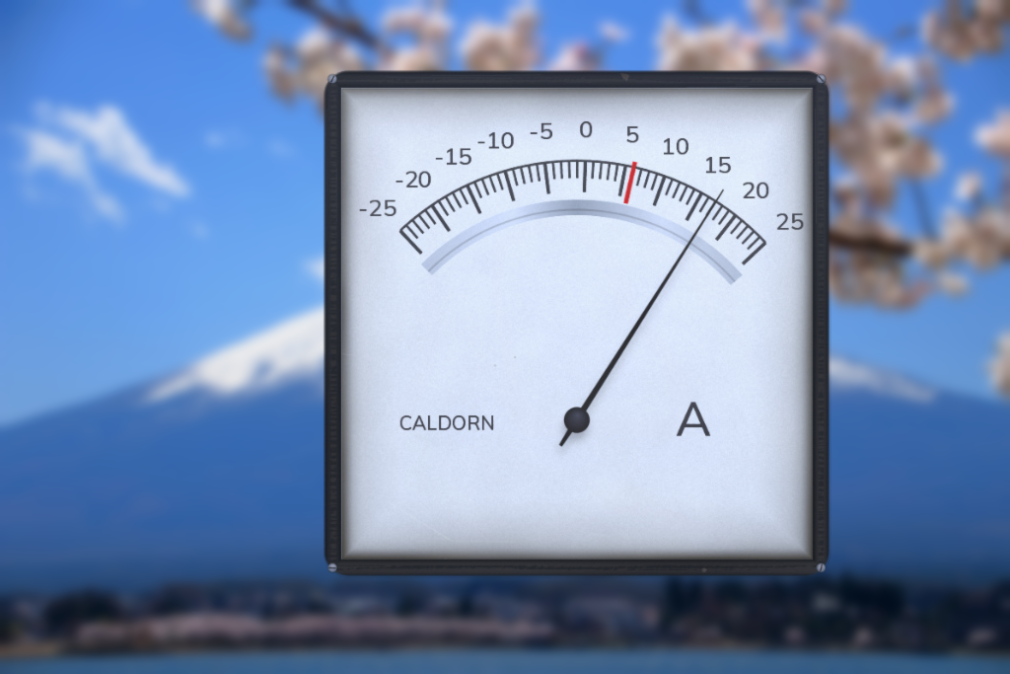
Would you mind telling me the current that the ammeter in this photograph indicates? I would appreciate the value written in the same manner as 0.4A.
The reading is 17A
